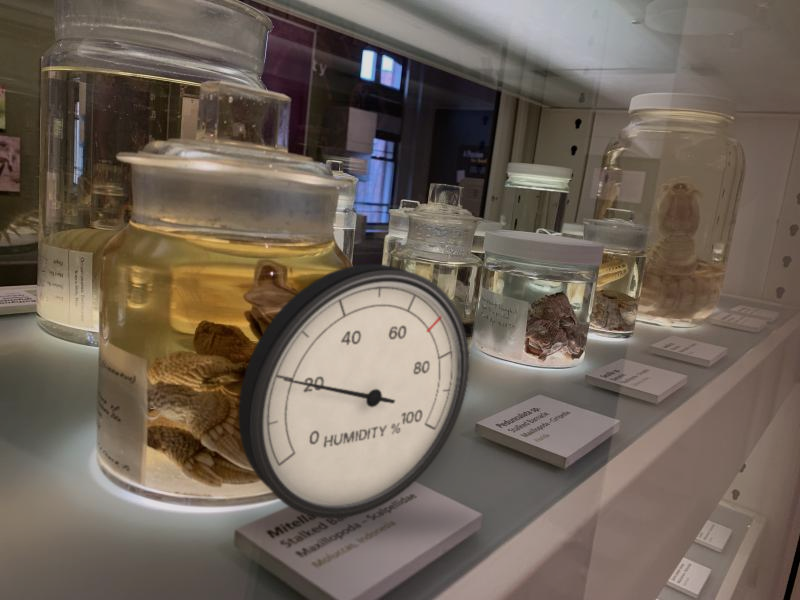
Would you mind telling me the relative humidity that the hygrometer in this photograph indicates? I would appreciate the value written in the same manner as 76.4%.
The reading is 20%
